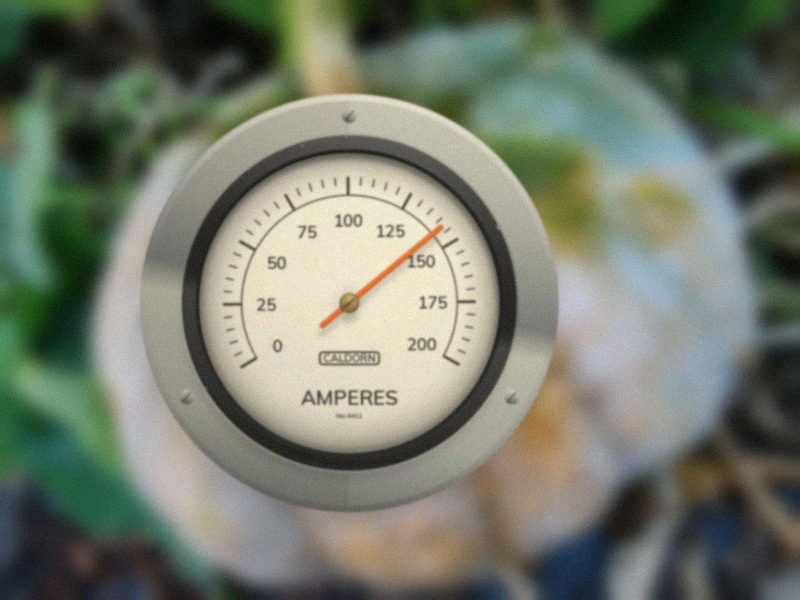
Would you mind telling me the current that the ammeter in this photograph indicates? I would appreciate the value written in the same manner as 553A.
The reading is 142.5A
